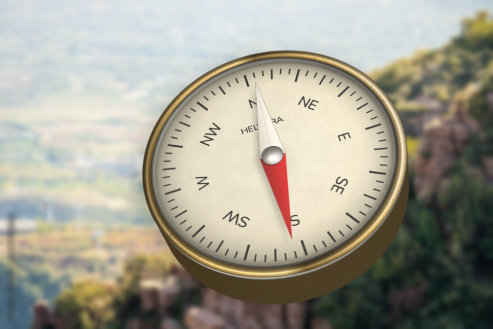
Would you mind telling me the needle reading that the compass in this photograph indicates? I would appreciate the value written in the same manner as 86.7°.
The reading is 185°
